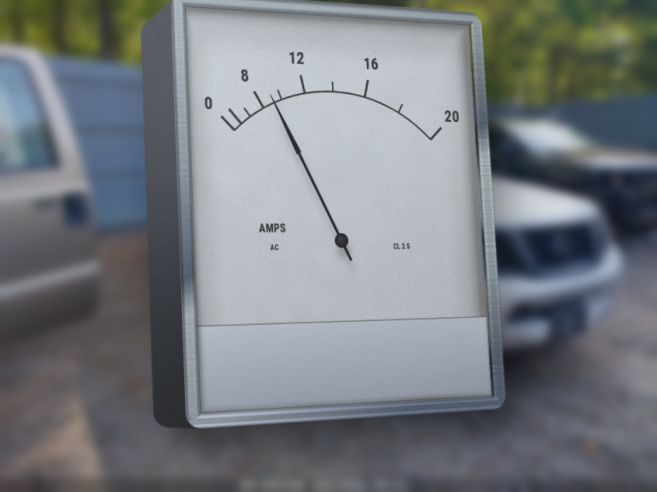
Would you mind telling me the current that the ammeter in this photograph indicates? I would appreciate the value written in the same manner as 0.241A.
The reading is 9A
